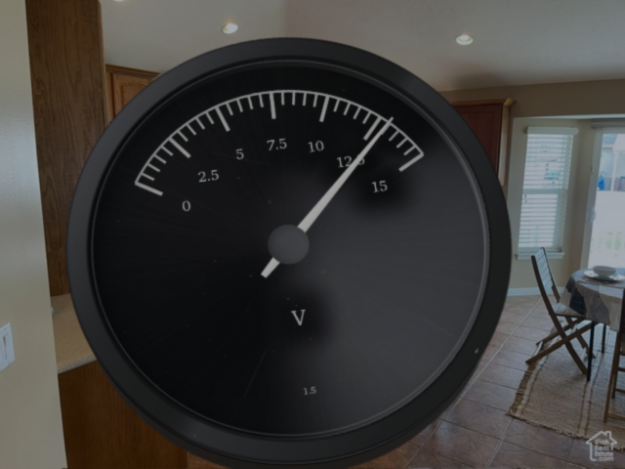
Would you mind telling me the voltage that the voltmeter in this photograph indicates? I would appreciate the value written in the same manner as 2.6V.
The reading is 13V
